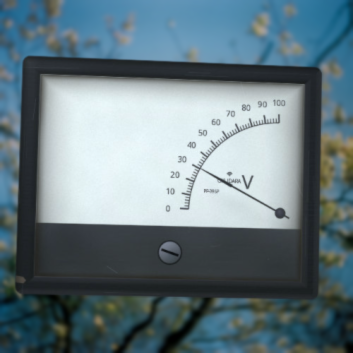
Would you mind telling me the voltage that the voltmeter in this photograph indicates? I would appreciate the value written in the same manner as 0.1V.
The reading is 30V
